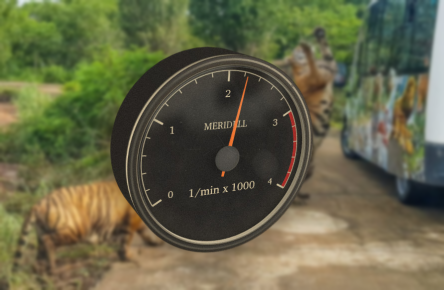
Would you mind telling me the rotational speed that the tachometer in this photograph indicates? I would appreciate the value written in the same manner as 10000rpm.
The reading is 2200rpm
